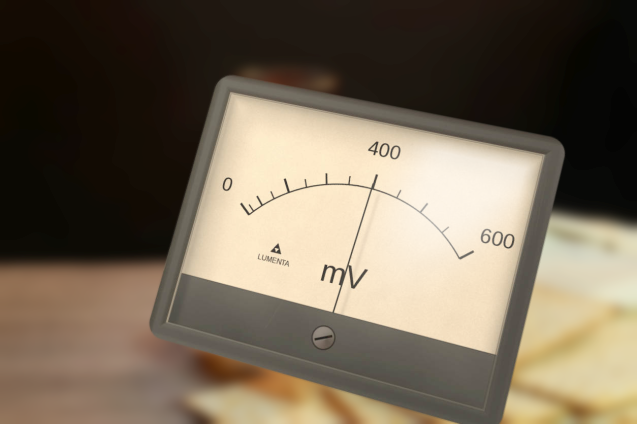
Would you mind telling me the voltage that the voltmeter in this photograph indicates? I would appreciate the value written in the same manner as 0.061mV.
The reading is 400mV
